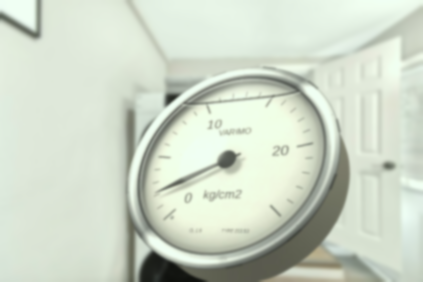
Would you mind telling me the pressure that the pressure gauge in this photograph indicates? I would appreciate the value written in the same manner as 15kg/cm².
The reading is 2kg/cm²
